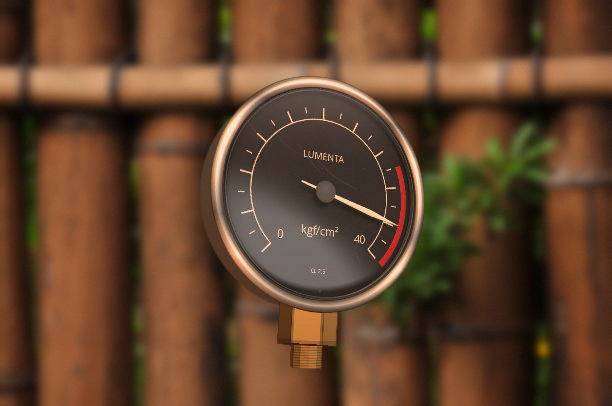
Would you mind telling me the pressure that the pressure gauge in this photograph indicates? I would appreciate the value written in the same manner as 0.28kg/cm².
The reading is 36kg/cm²
